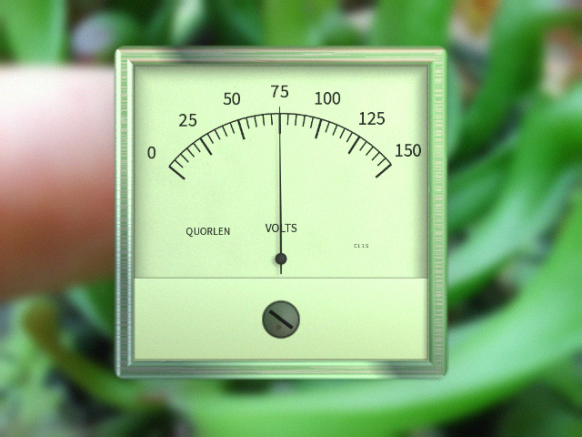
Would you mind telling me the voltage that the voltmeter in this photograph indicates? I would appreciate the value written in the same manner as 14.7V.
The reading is 75V
